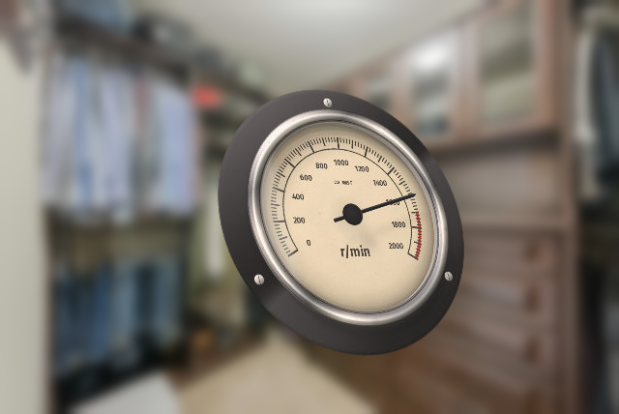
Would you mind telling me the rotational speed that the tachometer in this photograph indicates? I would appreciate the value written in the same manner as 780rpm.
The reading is 1600rpm
